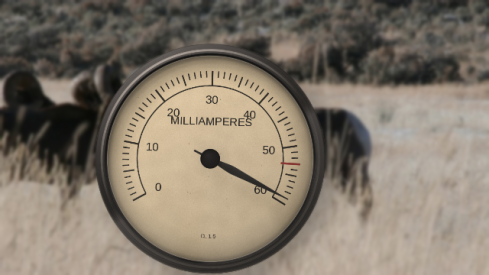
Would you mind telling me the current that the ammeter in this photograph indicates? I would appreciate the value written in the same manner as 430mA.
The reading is 59mA
